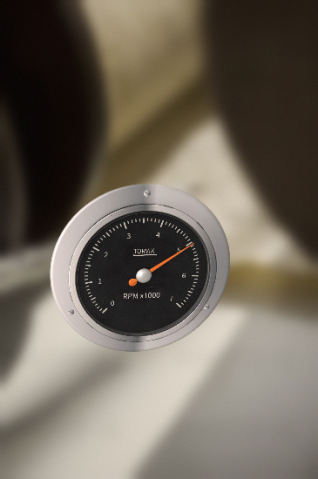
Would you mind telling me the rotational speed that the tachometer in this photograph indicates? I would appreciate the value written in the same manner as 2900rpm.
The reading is 5000rpm
